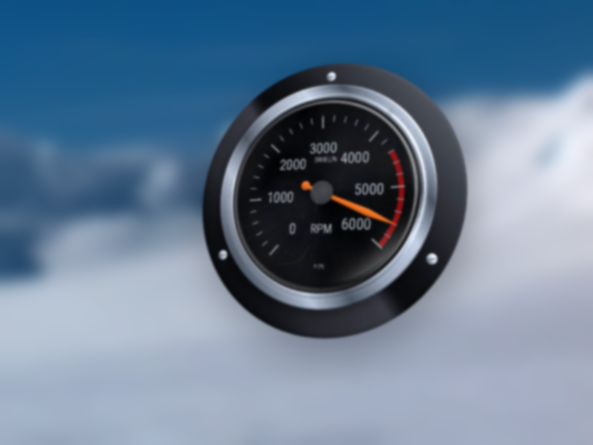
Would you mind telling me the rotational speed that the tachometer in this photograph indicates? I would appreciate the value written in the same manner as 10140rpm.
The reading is 5600rpm
